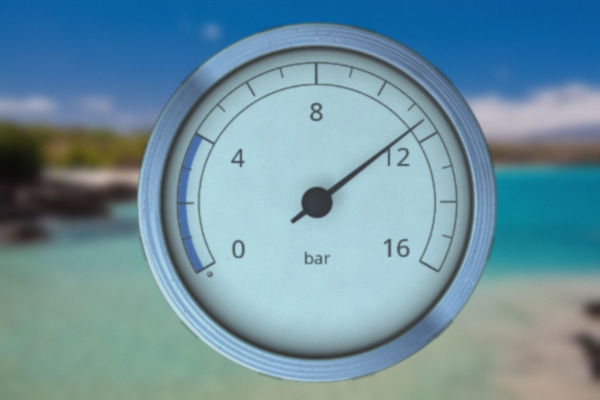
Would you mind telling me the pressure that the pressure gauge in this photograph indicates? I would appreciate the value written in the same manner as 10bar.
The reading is 11.5bar
